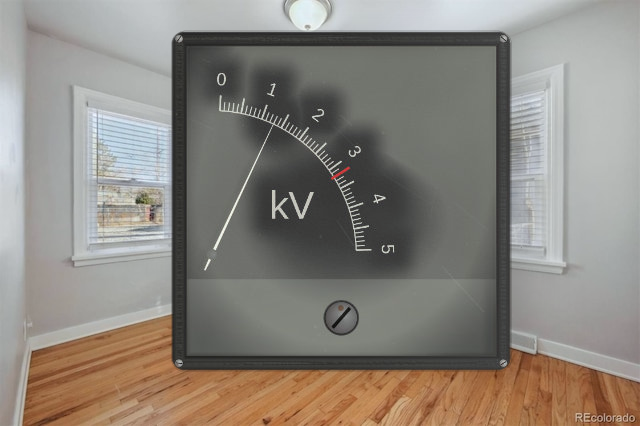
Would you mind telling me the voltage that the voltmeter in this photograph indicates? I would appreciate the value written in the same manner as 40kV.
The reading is 1.3kV
